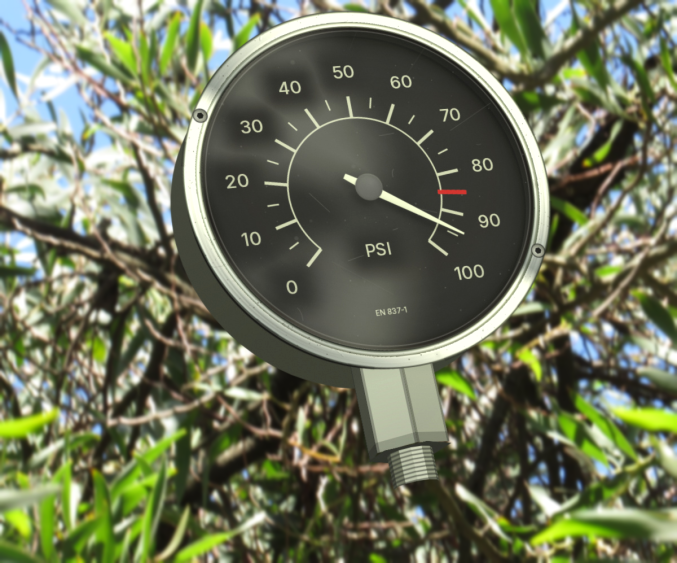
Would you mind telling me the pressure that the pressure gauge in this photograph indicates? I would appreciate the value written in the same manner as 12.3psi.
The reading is 95psi
